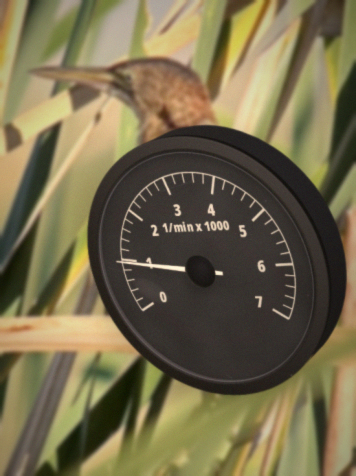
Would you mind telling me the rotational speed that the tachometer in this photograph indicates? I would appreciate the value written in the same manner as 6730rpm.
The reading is 1000rpm
